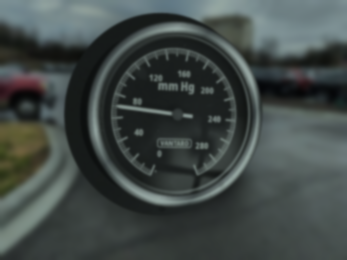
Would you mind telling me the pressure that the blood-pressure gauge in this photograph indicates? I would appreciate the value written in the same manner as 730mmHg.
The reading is 70mmHg
